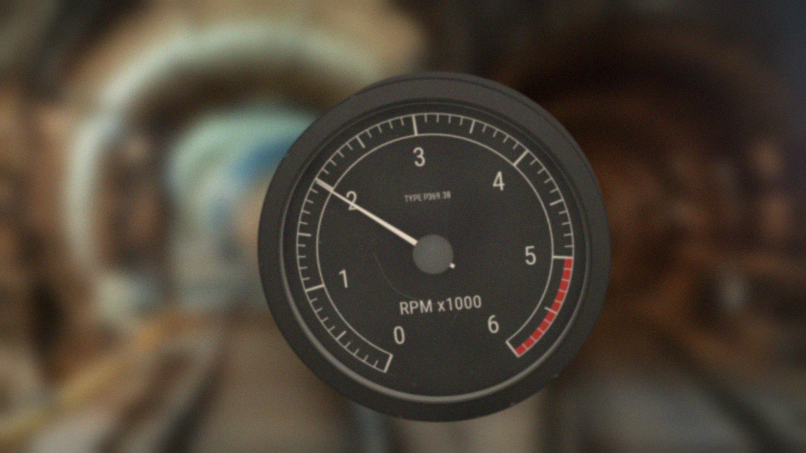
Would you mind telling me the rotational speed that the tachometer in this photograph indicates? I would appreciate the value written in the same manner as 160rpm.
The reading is 2000rpm
